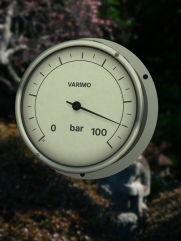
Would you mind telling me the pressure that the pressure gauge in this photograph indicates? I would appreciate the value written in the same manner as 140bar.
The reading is 90bar
